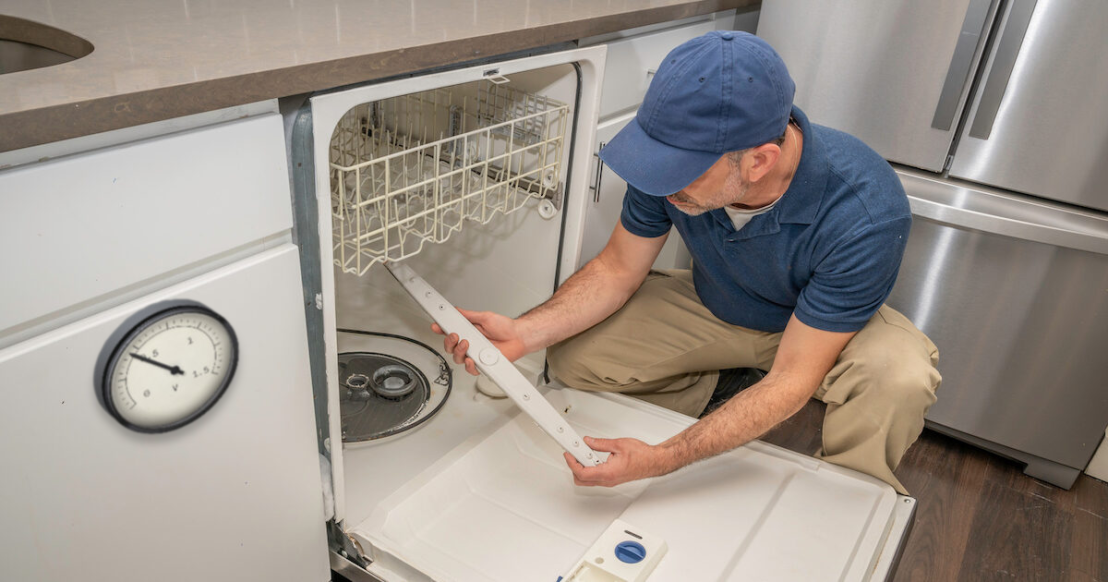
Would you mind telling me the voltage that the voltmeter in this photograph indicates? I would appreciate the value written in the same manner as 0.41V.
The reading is 0.45V
